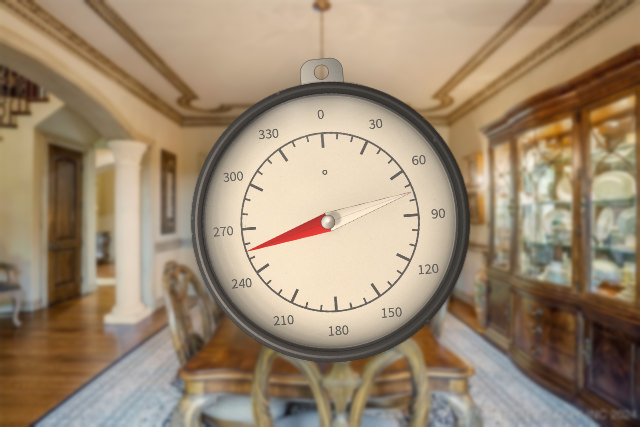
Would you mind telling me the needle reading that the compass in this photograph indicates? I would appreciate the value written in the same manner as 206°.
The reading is 255°
